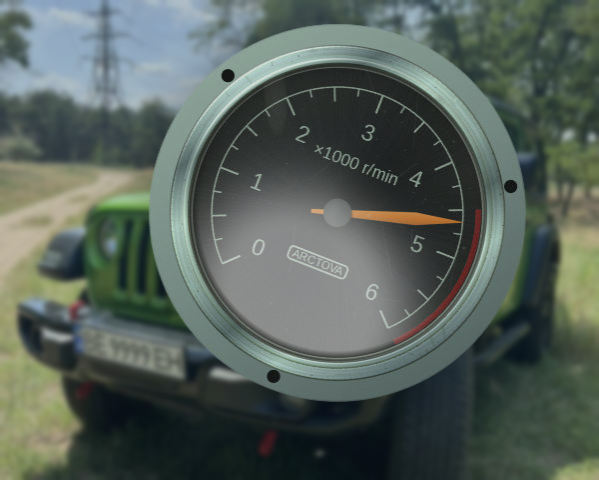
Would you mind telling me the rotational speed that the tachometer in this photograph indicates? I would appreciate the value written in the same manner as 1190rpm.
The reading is 4625rpm
